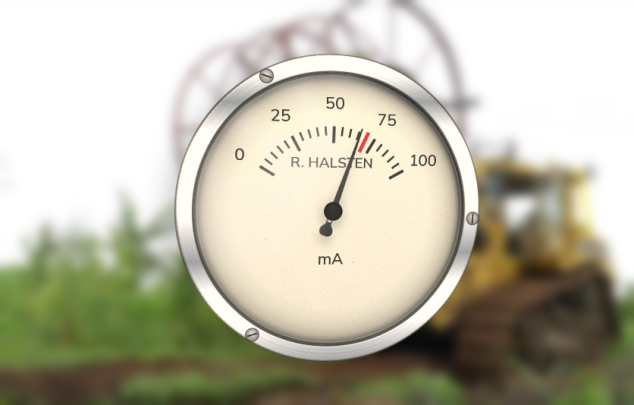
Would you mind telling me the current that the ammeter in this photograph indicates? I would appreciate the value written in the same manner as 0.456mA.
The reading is 65mA
